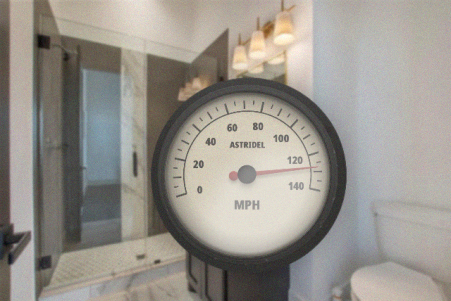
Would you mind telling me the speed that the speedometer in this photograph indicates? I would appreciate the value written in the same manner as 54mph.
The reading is 127.5mph
